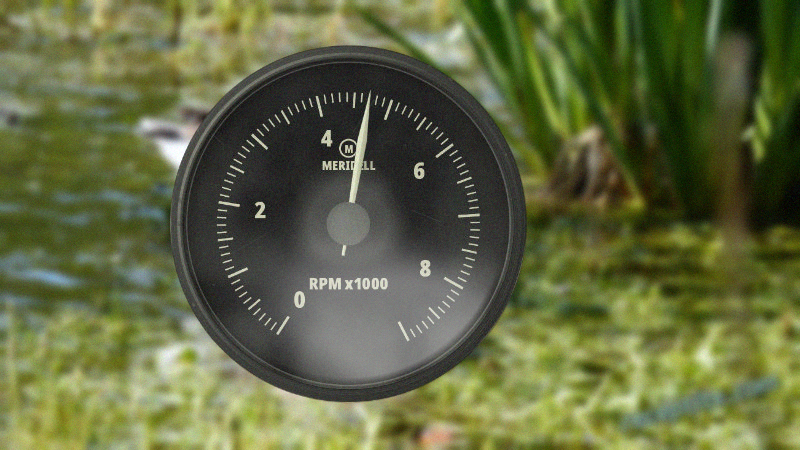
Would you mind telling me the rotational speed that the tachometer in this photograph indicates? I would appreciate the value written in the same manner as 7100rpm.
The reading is 4700rpm
